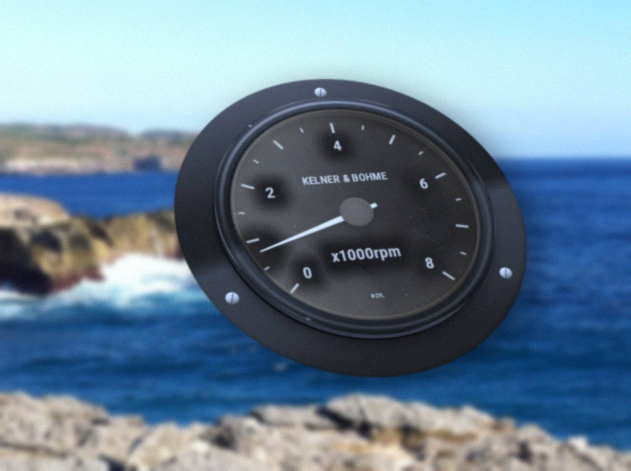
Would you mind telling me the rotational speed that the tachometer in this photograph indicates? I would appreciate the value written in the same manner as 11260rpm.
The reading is 750rpm
